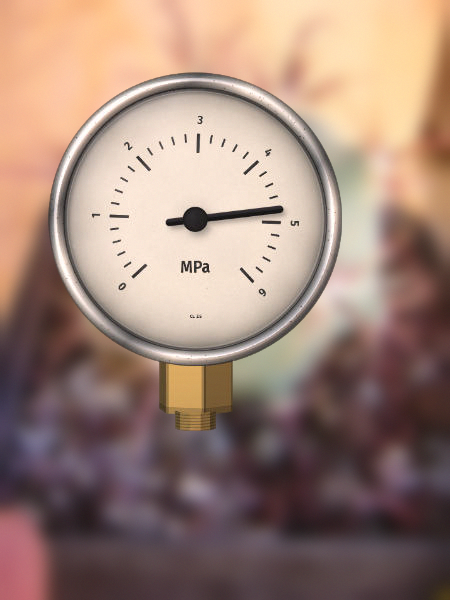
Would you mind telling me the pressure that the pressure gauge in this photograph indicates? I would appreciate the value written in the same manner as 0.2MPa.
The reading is 4.8MPa
